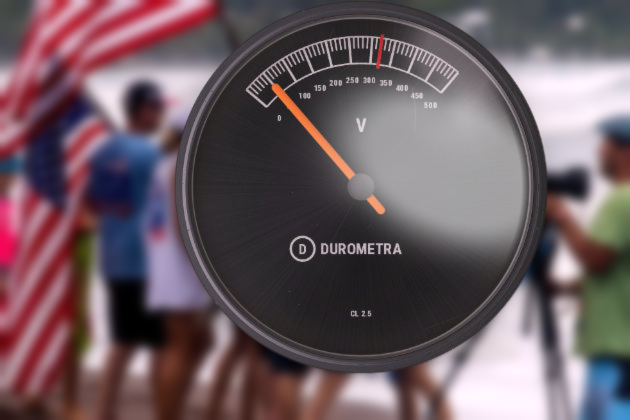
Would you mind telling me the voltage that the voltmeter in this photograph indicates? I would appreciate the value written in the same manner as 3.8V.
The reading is 50V
